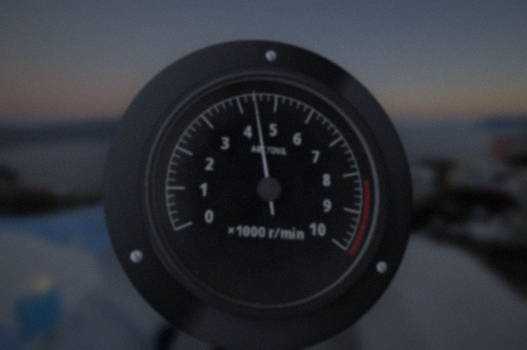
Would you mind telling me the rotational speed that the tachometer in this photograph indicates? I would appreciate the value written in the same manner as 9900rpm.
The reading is 4400rpm
